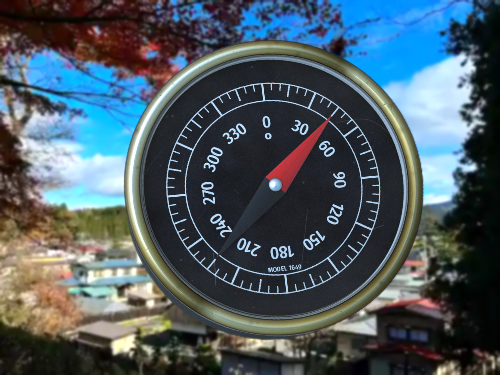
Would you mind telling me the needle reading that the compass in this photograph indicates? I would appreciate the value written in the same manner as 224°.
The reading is 45°
